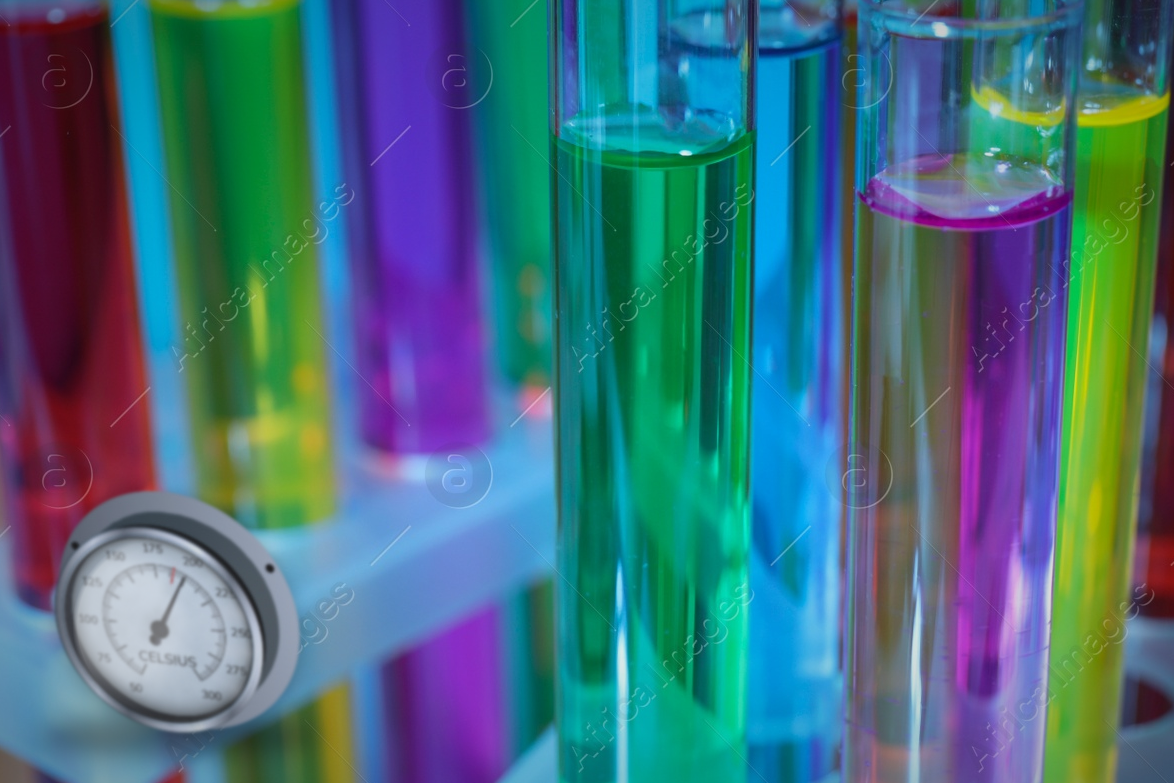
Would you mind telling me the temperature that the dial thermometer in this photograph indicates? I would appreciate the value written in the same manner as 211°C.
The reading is 200°C
